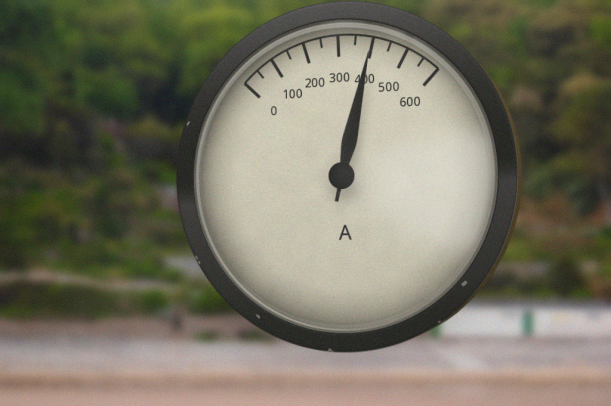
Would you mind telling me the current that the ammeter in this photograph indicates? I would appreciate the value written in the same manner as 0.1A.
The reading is 400A
